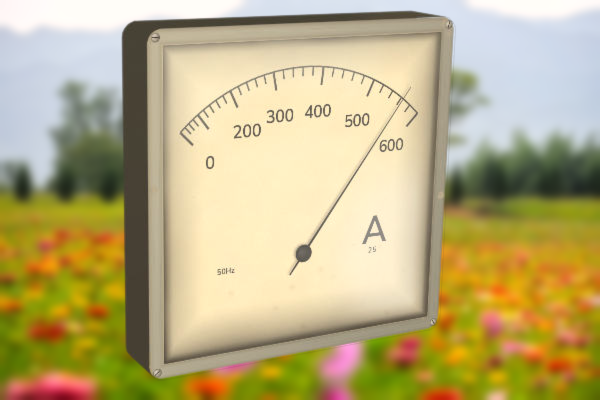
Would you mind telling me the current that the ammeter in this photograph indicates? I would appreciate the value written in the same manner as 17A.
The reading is 560A
